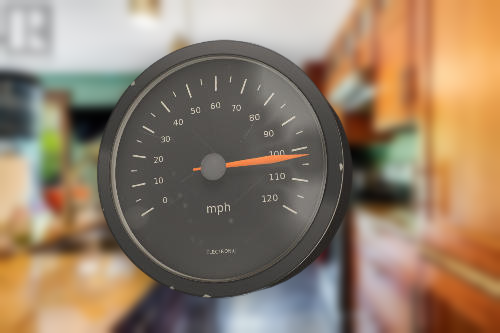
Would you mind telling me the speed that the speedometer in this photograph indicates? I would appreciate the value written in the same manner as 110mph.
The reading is 102.5mph
